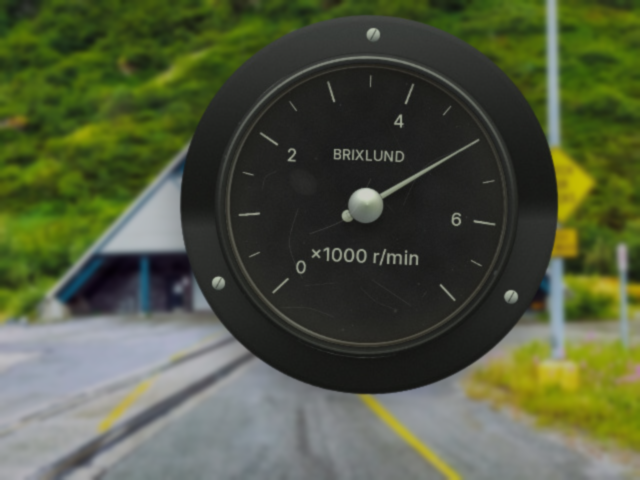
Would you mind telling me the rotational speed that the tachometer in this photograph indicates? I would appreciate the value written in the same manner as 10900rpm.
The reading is 5000rpm
